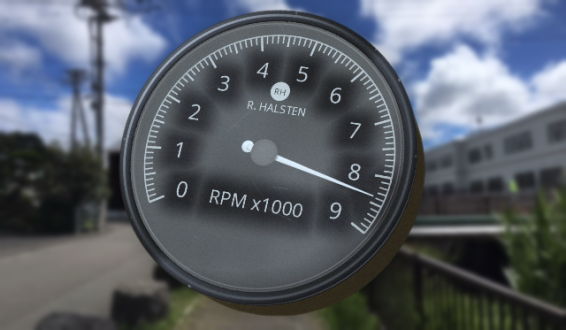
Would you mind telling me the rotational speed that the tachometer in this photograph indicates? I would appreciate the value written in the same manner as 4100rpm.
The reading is 8400rpm
